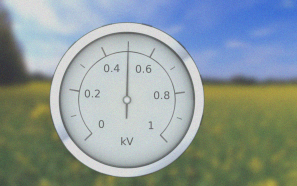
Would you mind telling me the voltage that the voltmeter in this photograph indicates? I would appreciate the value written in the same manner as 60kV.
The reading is 0.5kV
